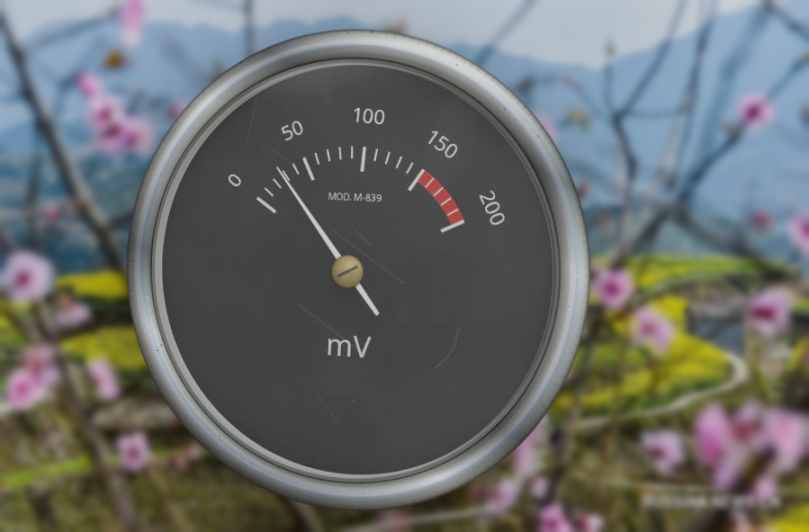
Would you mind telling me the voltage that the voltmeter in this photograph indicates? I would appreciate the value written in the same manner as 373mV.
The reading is 30mV
